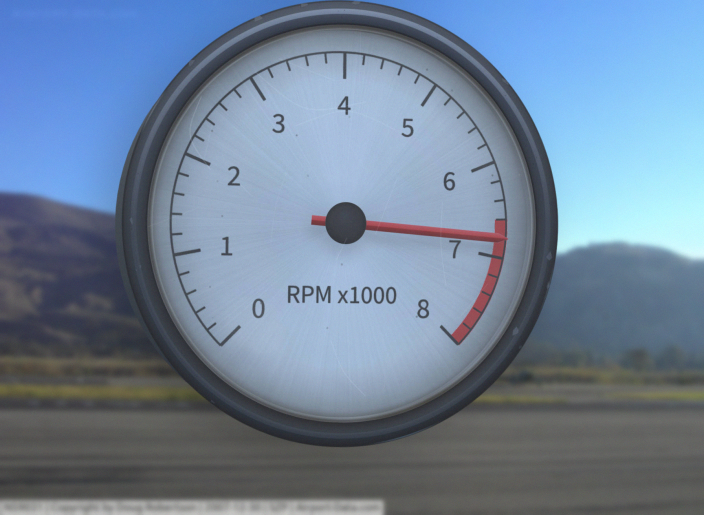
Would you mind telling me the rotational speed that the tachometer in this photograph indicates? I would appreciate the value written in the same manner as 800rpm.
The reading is 6800rpm
